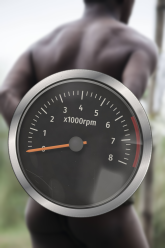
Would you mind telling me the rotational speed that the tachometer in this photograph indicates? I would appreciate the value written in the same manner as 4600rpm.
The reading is 0rpm
